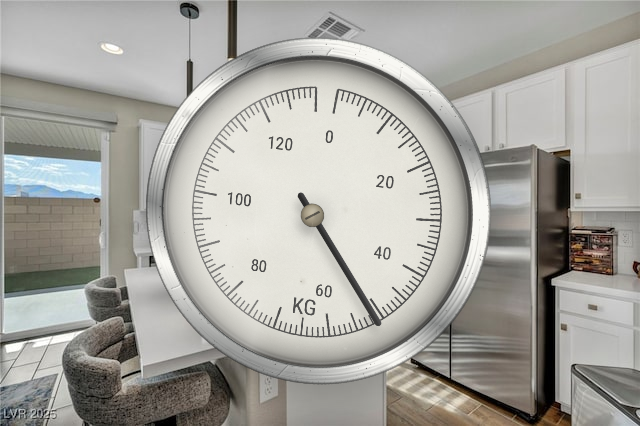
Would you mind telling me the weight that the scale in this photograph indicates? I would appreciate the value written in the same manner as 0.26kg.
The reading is 51kg
